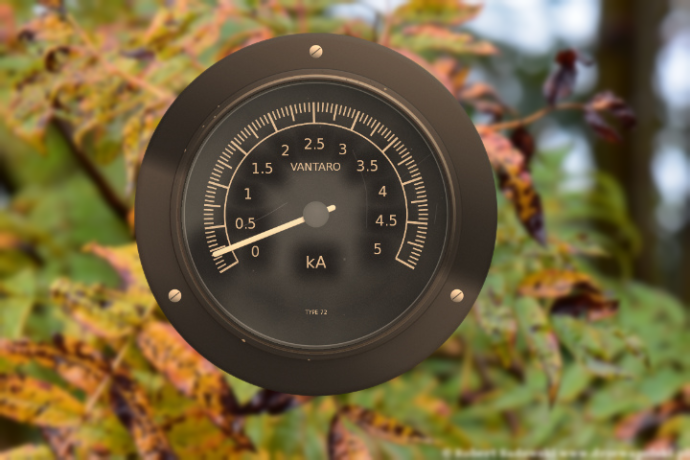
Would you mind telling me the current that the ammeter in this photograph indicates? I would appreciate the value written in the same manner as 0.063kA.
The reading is 0.2kA
